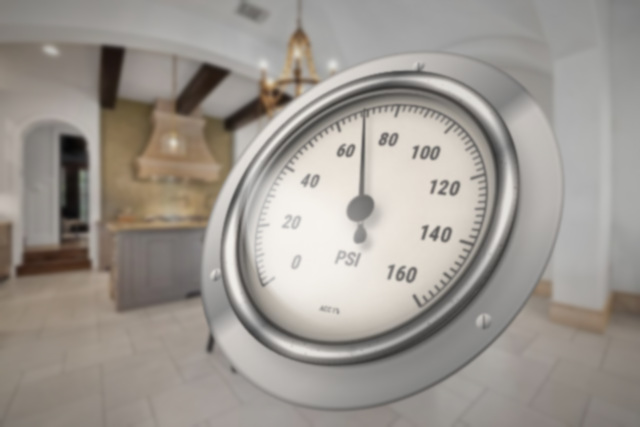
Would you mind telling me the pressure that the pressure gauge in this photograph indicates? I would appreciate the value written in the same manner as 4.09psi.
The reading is 70psi
